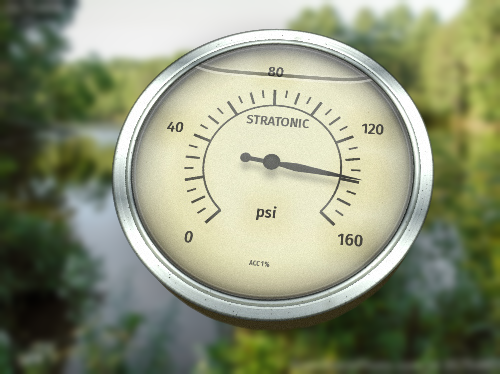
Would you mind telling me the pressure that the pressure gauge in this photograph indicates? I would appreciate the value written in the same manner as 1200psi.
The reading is 140psi
